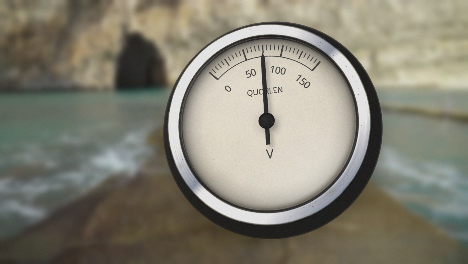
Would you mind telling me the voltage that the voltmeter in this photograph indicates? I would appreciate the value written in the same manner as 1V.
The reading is 75V
